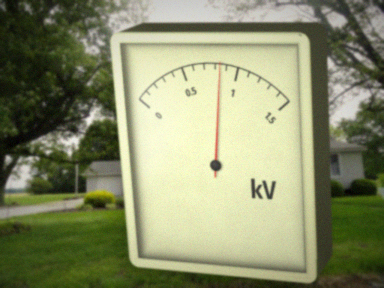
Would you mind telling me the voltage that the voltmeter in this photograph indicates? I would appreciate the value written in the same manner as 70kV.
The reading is 0.85kV
